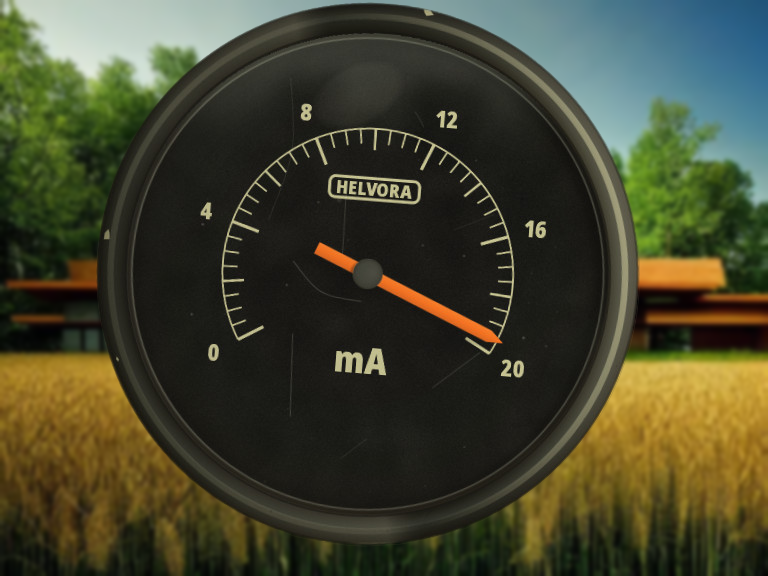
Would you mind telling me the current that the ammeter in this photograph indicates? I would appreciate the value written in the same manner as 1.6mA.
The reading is 19.5mA
